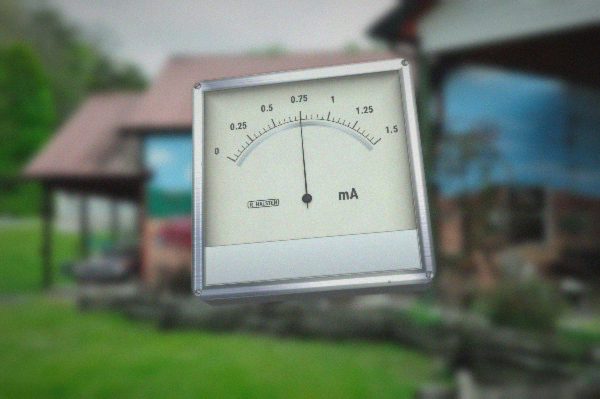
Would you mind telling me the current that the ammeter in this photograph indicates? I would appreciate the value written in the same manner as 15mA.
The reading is 0.75mA
